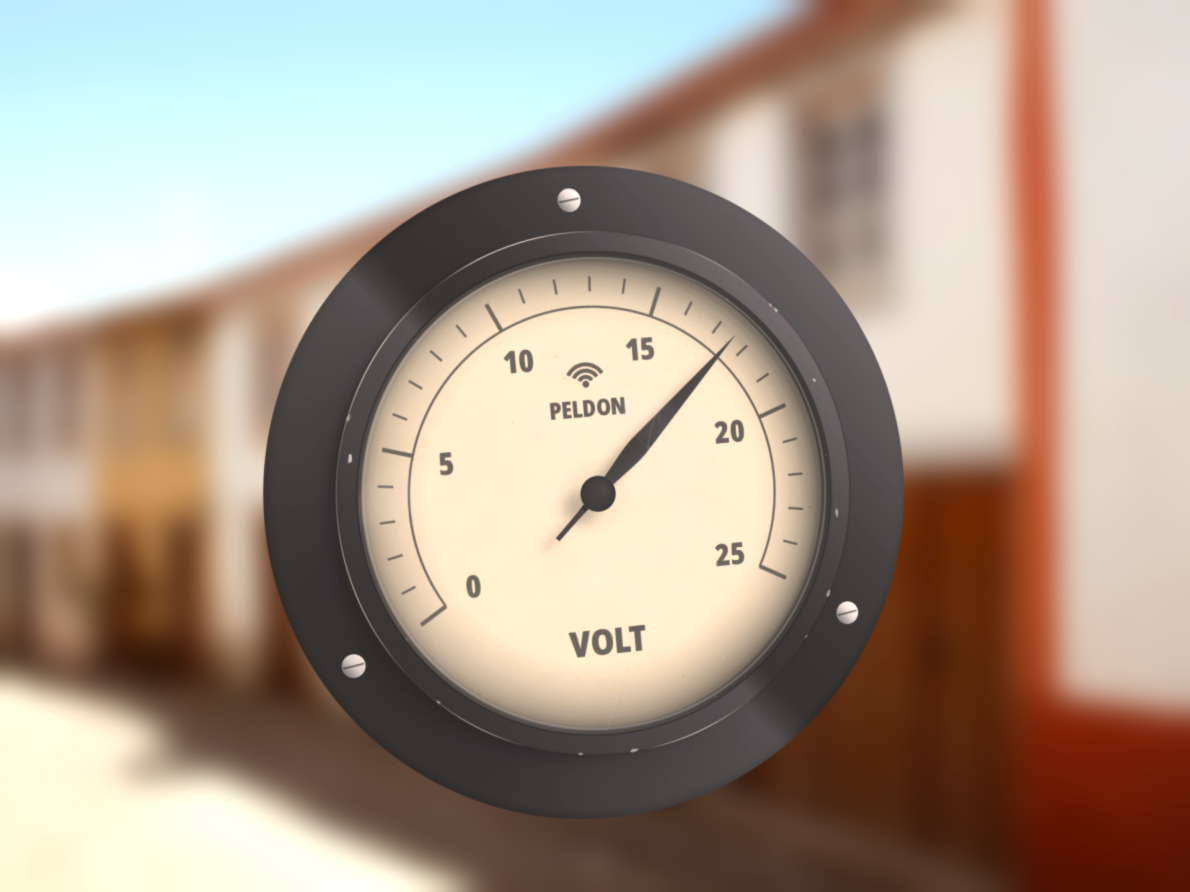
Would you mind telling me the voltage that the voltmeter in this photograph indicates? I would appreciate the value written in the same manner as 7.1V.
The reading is 17.5V
